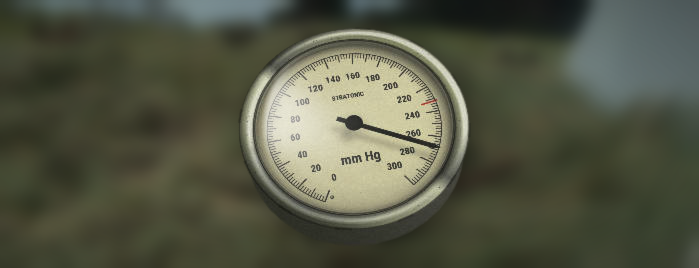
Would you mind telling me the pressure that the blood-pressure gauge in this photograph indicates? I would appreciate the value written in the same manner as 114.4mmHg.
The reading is 270mmHg
